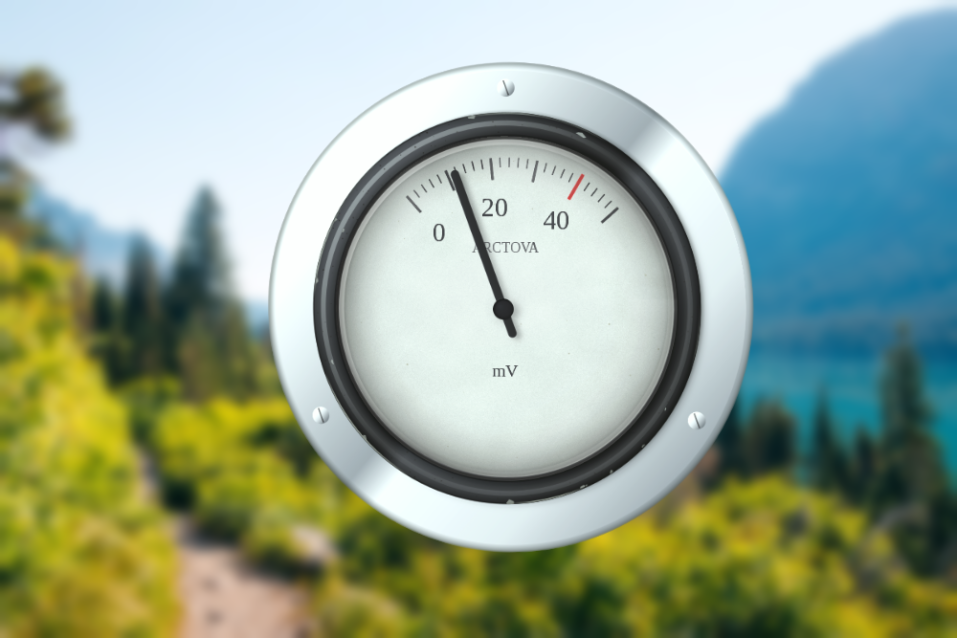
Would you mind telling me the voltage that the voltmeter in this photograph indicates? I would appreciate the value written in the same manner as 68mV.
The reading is 12mV
